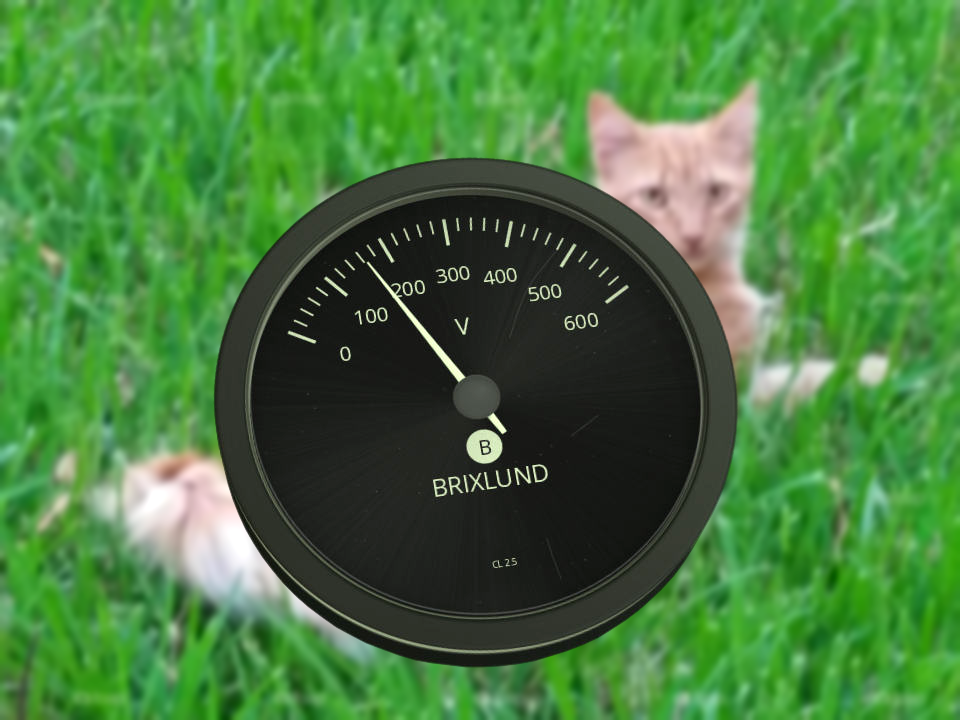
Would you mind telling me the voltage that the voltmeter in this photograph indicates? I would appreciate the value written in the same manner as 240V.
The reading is 160V
